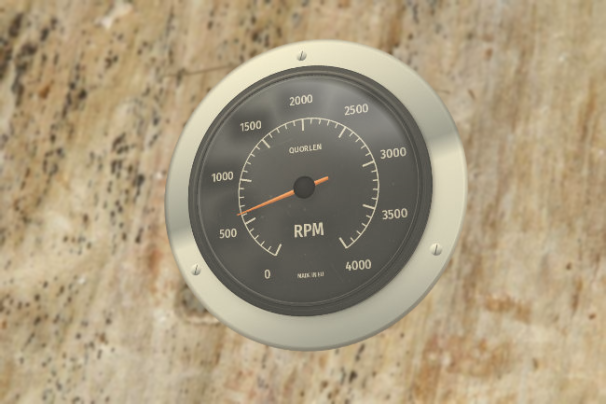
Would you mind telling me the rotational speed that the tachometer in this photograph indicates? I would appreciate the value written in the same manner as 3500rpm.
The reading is 600rpm
